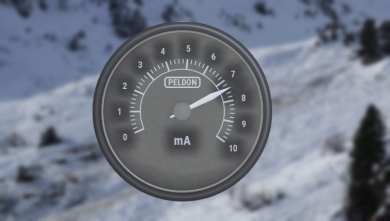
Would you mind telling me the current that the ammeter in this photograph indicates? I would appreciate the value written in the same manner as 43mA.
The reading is 7.4mA
